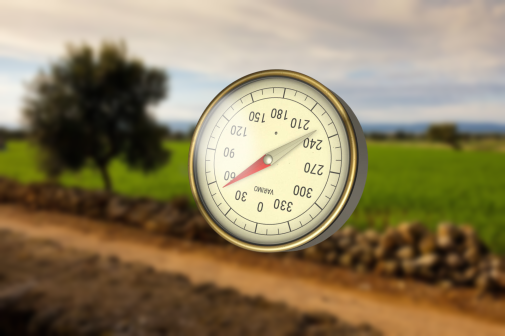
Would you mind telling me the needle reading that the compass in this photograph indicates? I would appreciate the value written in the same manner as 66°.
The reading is 50°
